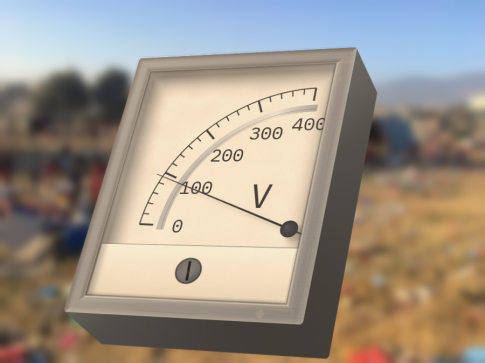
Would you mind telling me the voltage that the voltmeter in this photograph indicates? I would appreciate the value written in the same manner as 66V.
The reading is 90V
